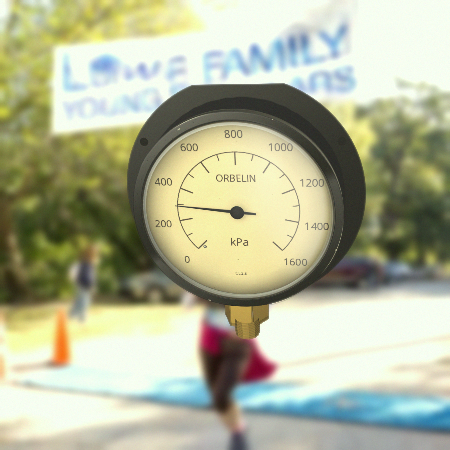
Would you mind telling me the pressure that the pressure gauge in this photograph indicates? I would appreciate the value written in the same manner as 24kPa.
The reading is 300kPa
